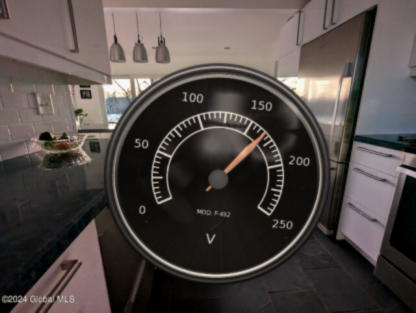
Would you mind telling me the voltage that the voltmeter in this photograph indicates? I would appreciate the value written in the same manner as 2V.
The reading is 165V
